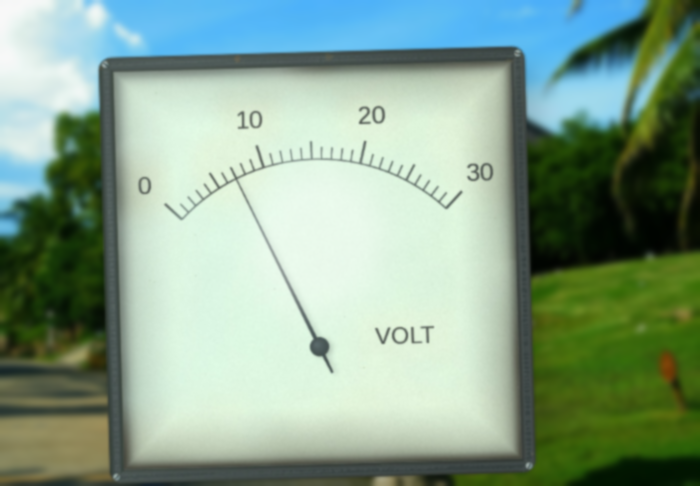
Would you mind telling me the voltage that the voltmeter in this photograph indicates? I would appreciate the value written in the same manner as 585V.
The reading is 7V
